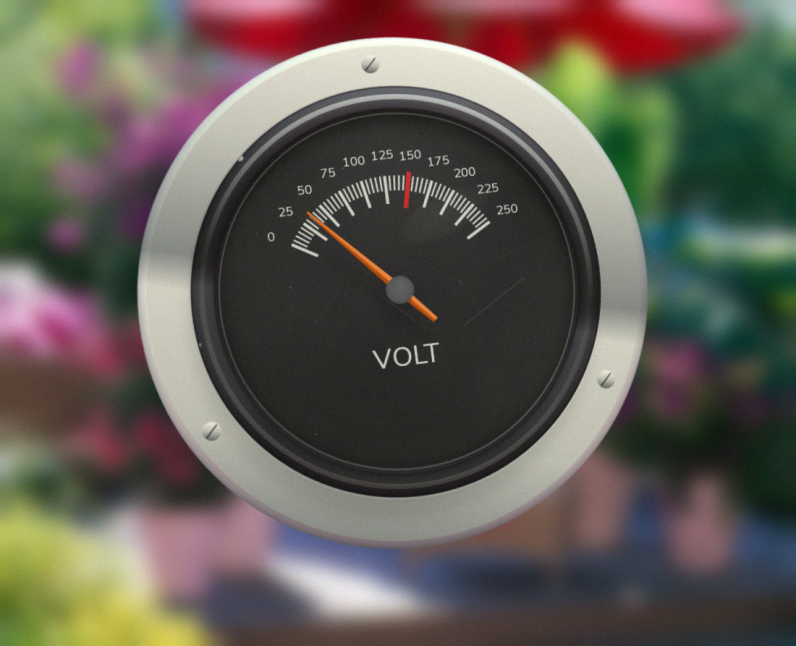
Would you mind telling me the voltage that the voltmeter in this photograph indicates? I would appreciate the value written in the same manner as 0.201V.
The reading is 35V
